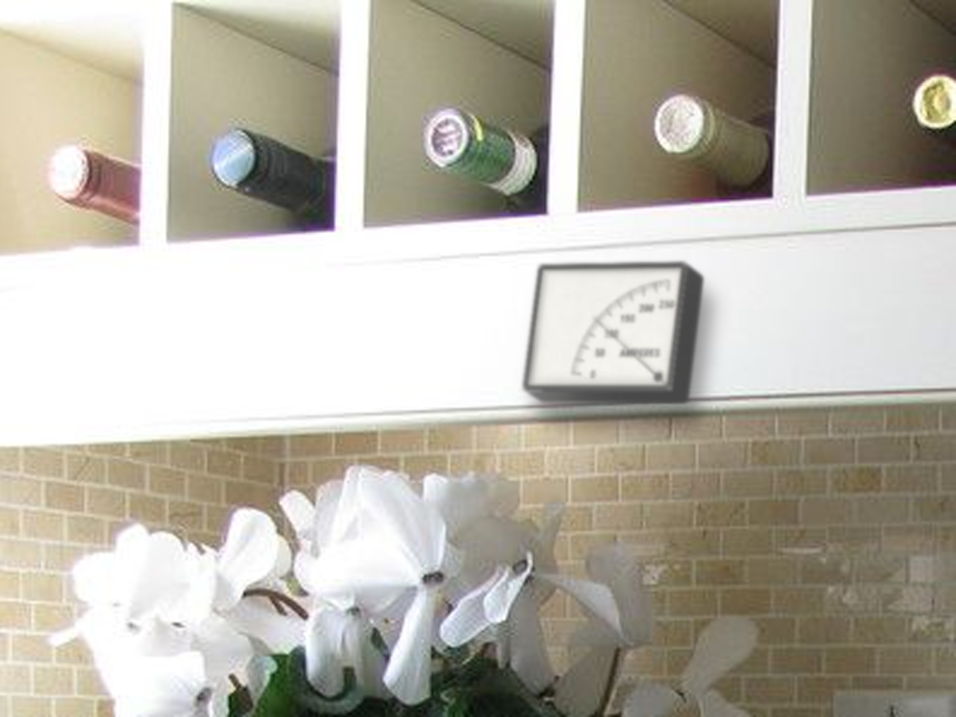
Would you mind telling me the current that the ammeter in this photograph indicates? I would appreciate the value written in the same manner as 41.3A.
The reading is 100A
